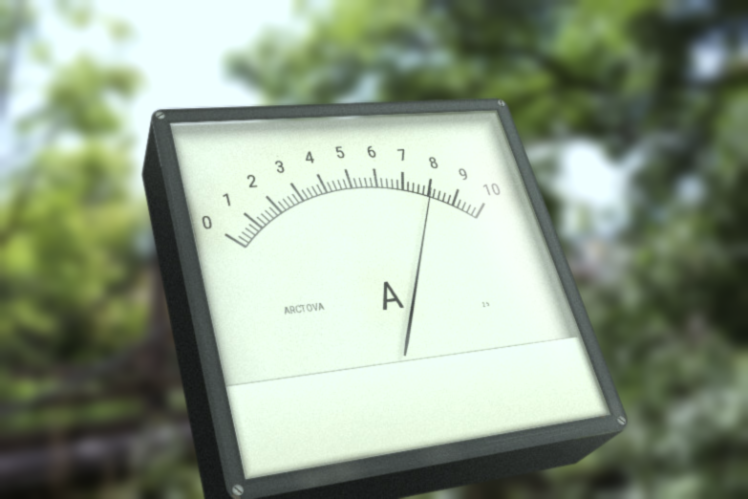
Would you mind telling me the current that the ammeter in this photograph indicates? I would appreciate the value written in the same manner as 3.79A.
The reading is 8A
